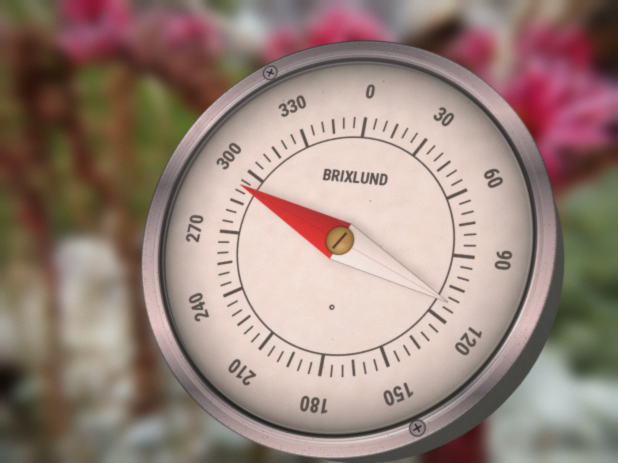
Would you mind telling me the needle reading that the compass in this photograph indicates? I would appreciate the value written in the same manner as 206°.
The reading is 292.5°
